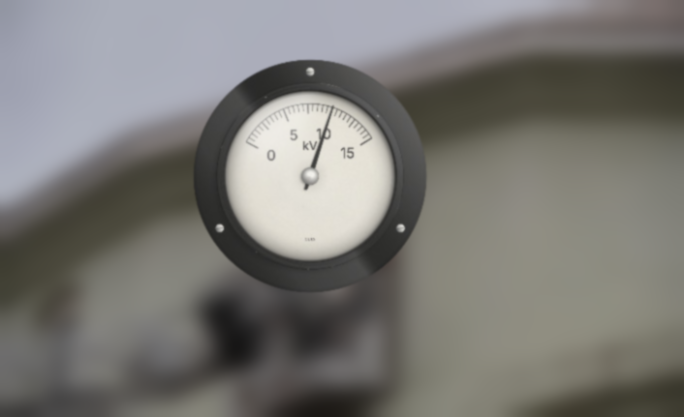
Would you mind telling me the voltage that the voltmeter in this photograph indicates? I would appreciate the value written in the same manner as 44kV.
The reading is 10kV
